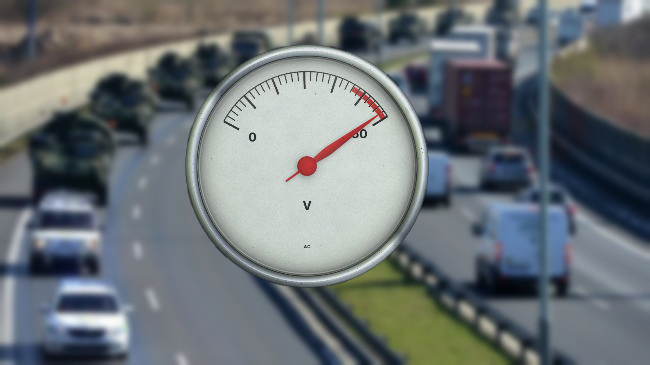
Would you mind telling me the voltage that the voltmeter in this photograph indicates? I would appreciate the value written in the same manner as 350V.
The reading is 58V
